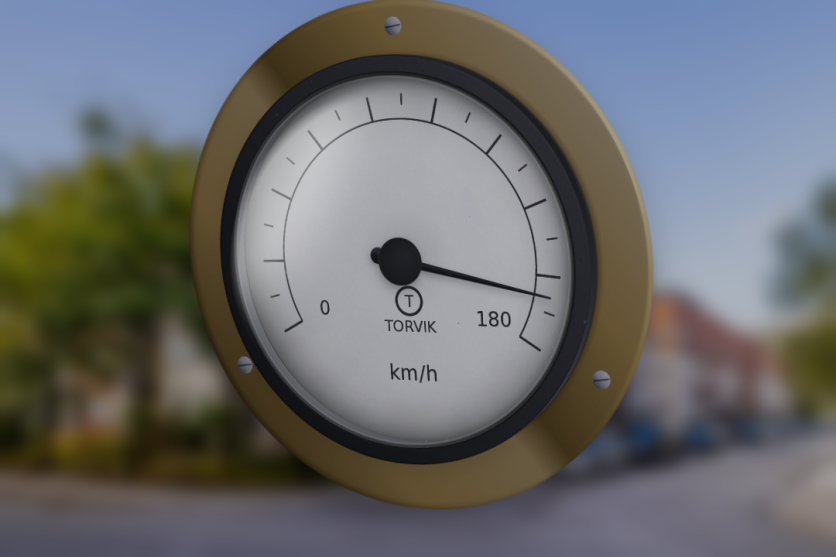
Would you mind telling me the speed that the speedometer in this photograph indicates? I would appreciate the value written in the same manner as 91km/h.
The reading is 165km/h
